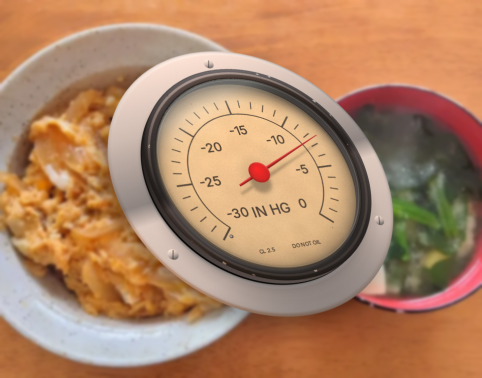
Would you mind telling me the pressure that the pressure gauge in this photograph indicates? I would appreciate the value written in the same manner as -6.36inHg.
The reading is -7.5inHg
